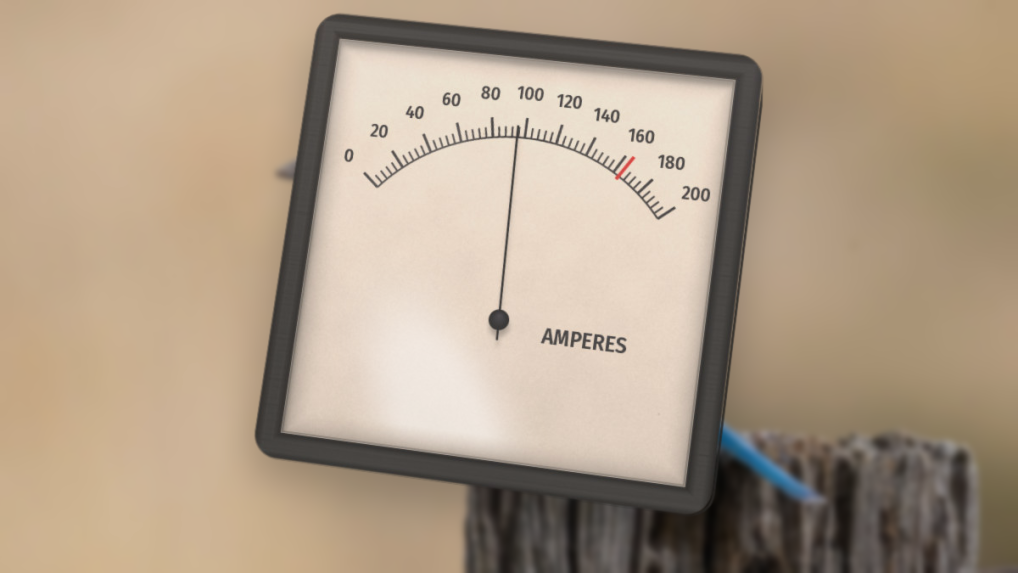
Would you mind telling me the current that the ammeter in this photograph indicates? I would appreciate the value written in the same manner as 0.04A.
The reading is 96A
